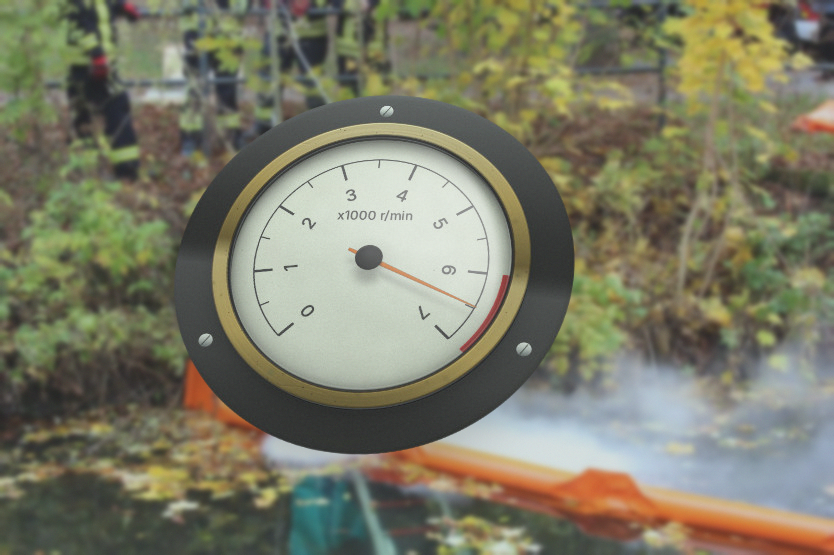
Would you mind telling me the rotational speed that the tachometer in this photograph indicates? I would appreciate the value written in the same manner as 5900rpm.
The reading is 6500rpm
